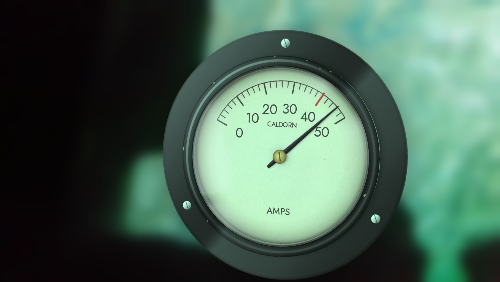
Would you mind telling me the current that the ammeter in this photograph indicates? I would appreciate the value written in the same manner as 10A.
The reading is 46A
